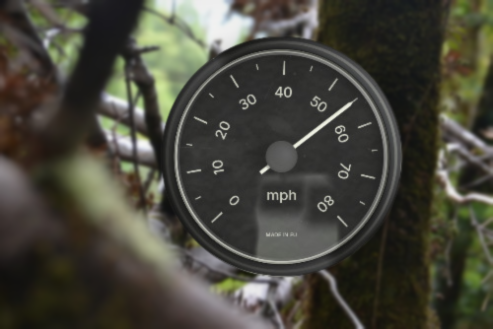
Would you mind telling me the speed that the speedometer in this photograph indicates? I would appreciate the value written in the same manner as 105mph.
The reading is 55mph
